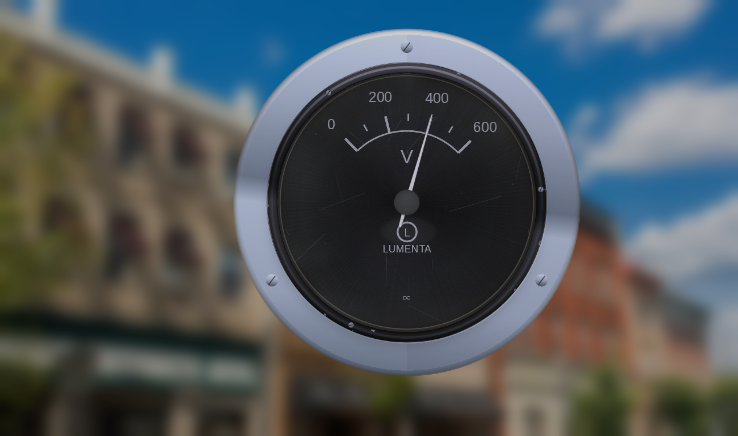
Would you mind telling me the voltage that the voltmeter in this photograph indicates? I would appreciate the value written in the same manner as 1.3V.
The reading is 400V
